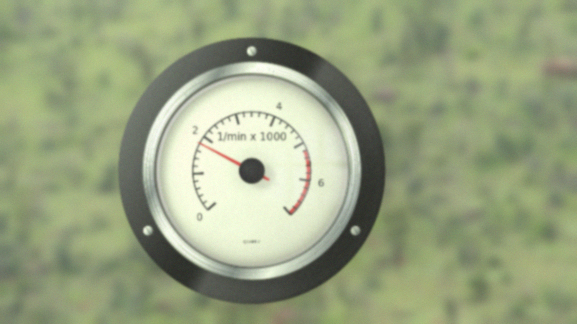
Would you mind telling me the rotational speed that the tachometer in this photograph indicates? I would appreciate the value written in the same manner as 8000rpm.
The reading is 1800rpm
